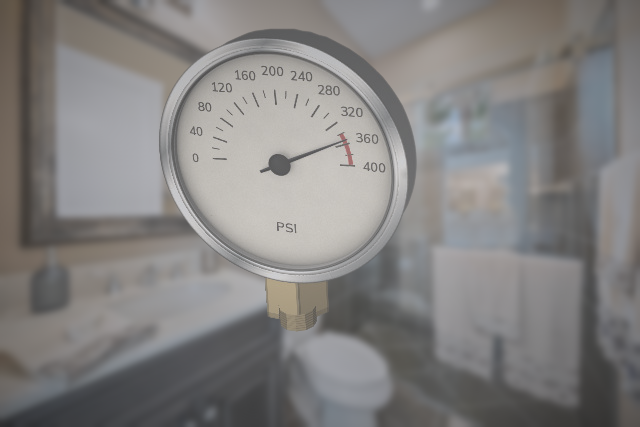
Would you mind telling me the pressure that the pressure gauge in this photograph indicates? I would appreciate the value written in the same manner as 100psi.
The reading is 350psi
